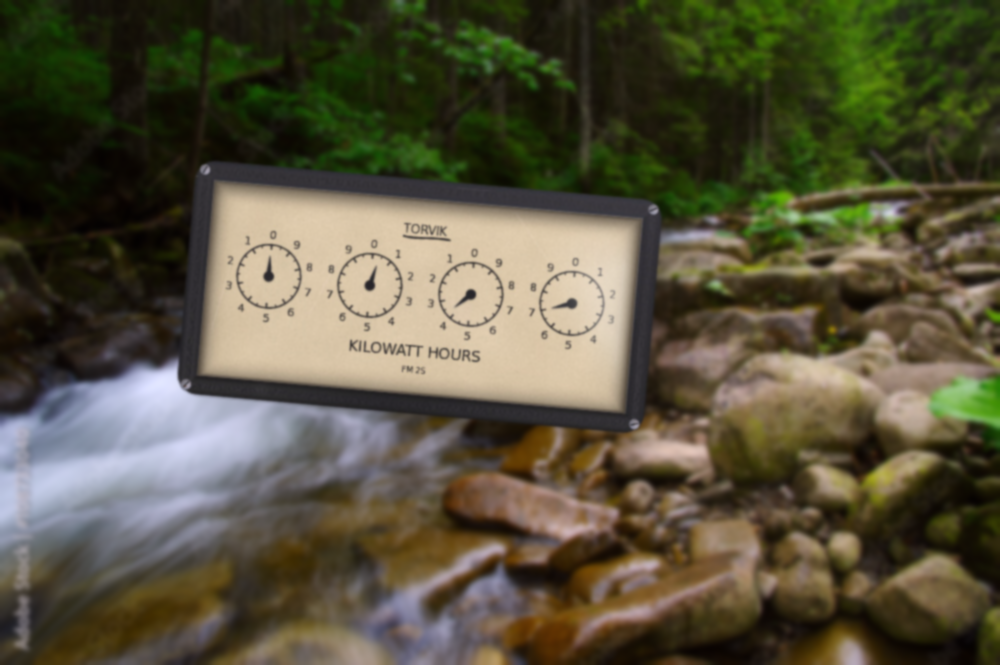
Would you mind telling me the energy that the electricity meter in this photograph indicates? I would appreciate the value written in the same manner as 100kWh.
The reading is 37kWh
